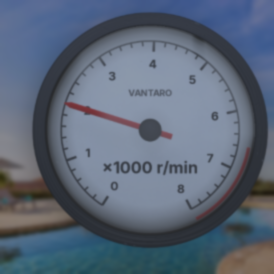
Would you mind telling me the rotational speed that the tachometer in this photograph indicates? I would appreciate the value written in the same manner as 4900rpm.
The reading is 2000rpm
